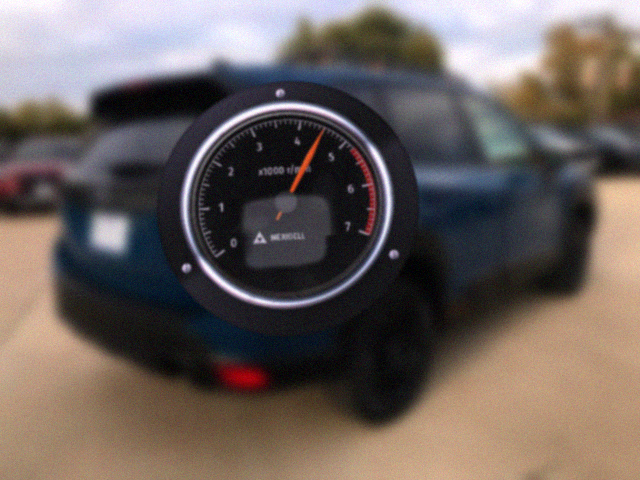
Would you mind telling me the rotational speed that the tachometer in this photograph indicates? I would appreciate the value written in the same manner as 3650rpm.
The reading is 4500rpm
